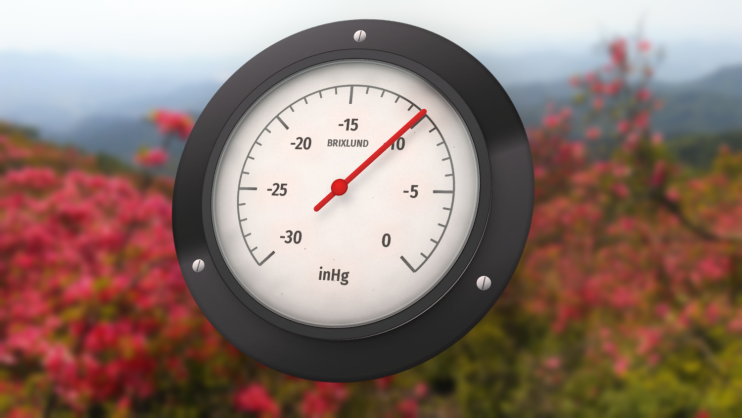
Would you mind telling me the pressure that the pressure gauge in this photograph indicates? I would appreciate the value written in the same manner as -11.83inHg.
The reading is -10inHg
